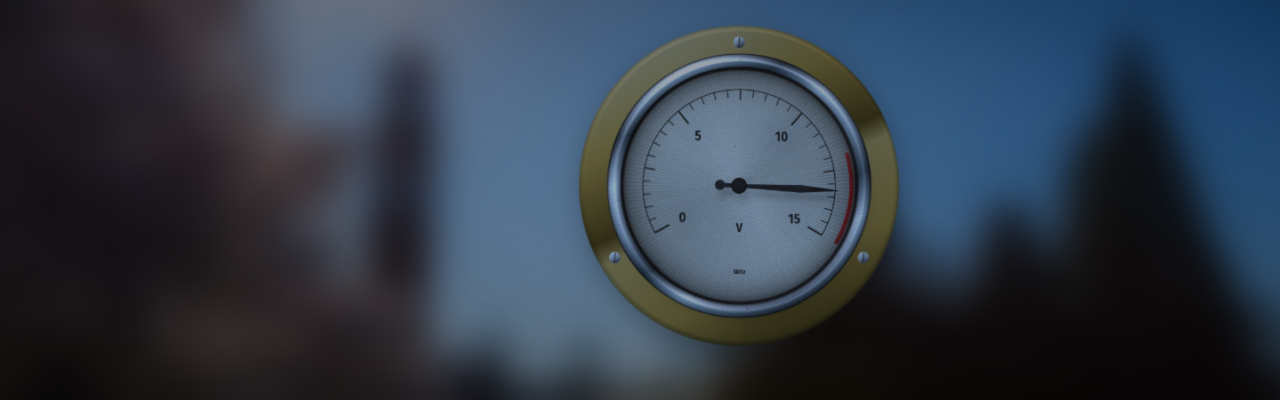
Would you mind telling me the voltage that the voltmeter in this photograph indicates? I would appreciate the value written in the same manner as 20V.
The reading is 13.25V
